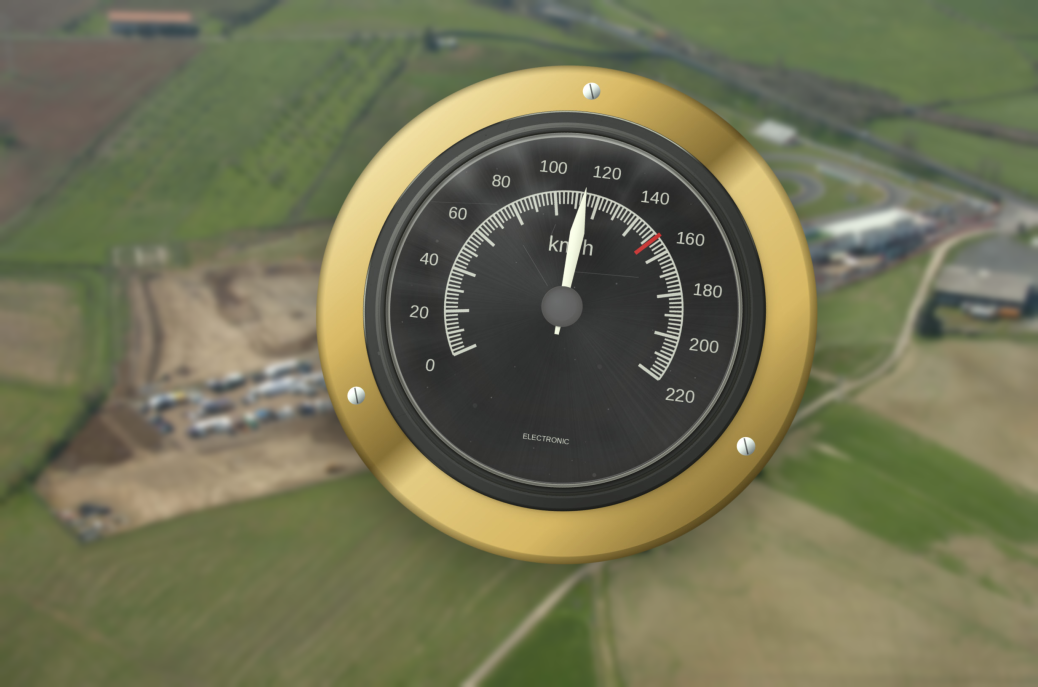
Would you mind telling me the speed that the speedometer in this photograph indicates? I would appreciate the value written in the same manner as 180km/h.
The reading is 114km/h
